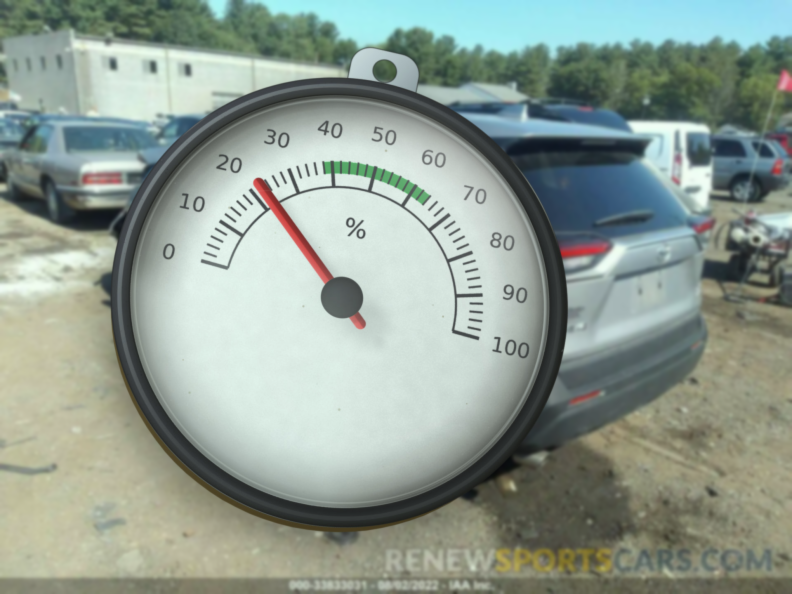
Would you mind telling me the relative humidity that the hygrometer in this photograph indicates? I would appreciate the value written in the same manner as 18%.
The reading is 22%
